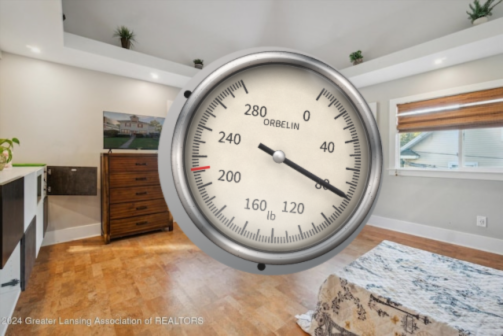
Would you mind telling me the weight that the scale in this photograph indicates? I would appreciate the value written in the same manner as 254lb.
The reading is 80lb
